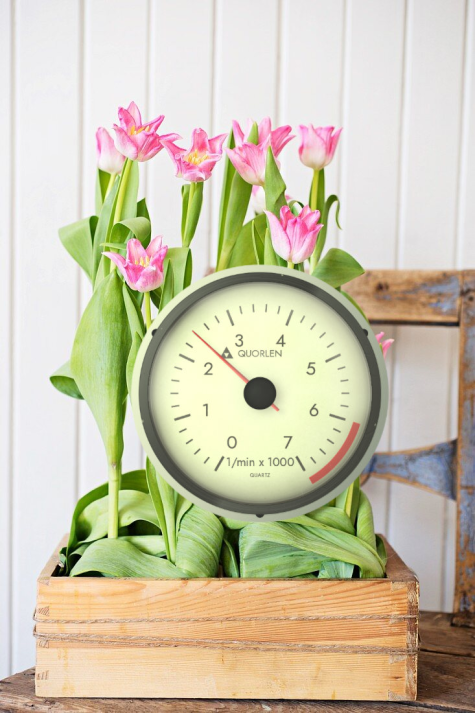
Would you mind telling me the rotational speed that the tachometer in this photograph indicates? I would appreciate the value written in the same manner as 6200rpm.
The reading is 2400rpm
